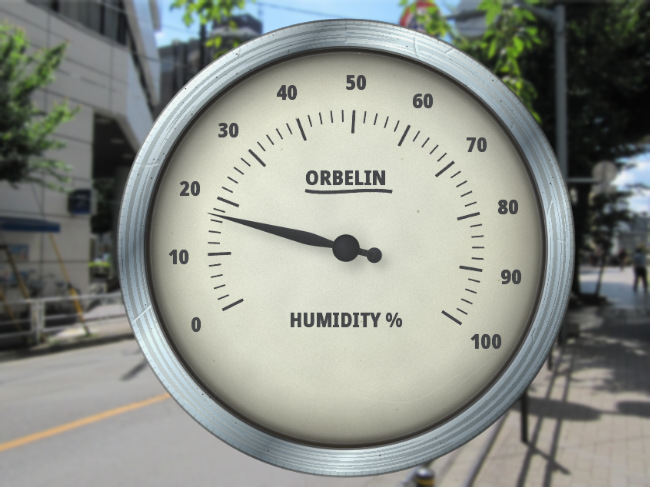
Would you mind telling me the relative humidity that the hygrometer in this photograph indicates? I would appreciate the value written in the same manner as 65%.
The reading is 17%
